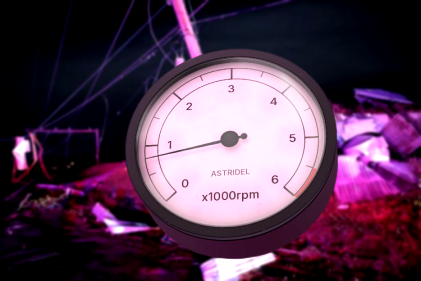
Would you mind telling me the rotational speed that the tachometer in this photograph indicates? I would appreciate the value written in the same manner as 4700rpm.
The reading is 750rpm
